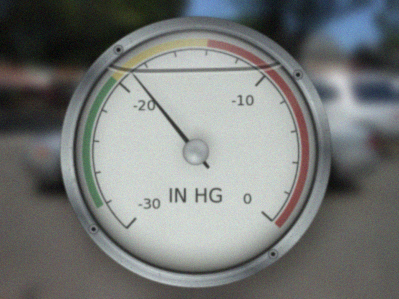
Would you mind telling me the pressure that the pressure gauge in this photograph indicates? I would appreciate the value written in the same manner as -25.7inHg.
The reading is -19inHg
